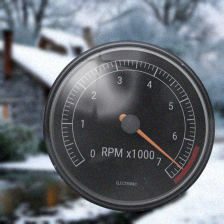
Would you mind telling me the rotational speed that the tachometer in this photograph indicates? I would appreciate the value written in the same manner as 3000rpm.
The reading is 6700rpm
